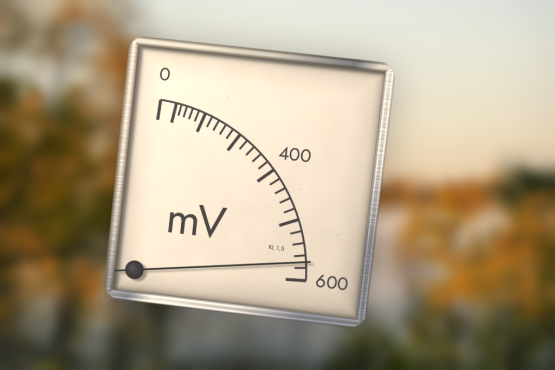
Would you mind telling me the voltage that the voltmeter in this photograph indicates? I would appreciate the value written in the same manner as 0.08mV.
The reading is 570mV
